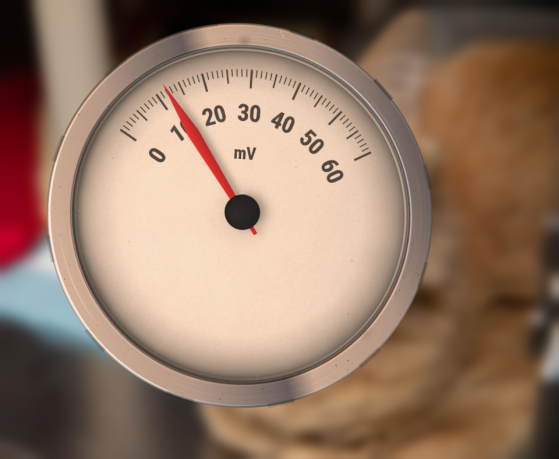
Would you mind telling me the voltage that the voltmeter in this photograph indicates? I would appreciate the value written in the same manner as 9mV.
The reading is 12mV
